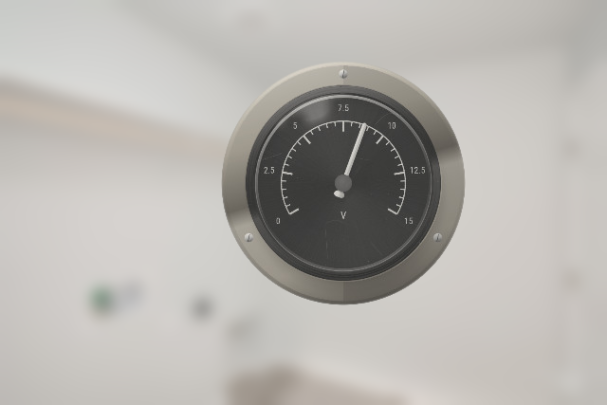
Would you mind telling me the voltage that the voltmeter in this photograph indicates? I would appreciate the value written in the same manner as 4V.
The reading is 8.75V
